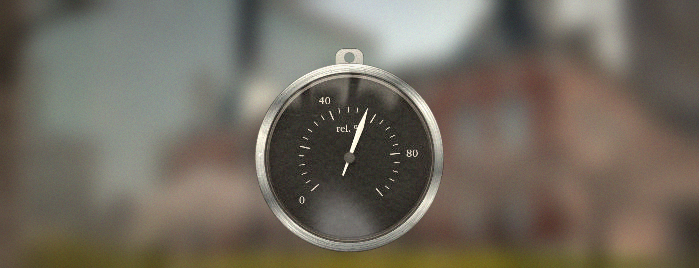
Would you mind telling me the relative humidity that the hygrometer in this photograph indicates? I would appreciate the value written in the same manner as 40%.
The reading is 56%
